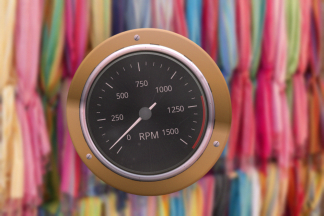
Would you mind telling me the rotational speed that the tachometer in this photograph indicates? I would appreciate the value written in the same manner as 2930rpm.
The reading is 50rpm
